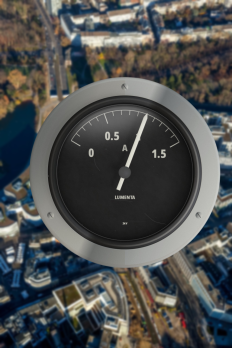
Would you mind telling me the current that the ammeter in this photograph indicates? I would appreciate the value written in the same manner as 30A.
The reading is 1A
